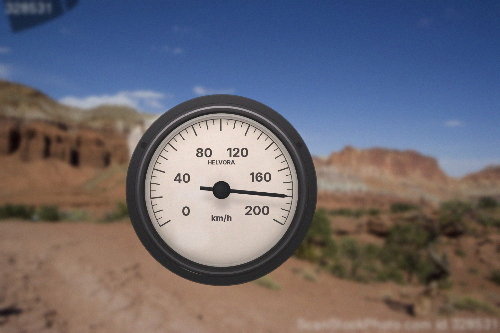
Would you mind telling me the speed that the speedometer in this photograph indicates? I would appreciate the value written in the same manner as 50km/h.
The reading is 180km/h
